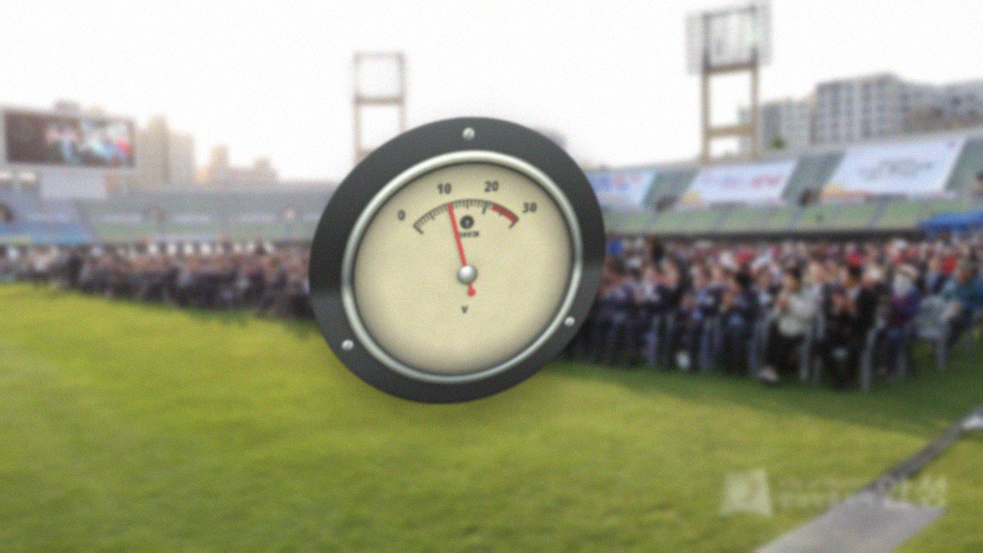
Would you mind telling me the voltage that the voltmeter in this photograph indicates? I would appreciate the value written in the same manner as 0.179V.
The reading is 10V
